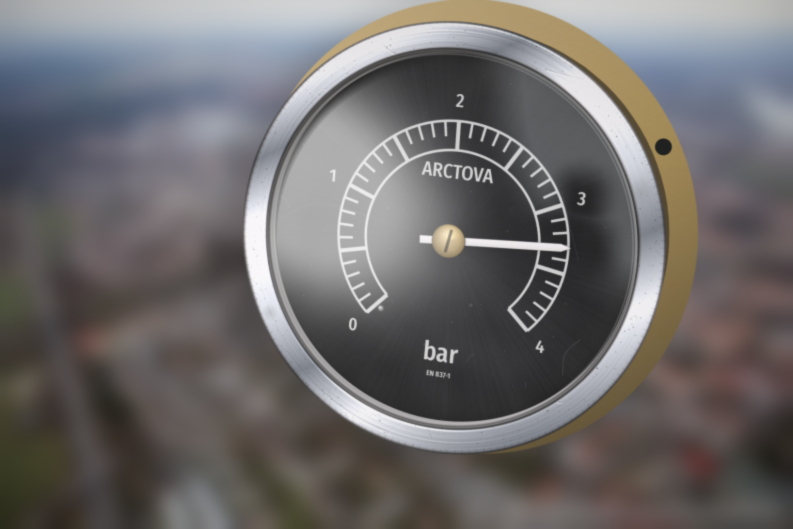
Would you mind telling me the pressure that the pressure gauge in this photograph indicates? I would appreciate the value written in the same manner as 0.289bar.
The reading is 3.3bar
